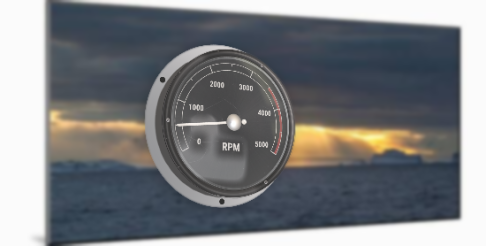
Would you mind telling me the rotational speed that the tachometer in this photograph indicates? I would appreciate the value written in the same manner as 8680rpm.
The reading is 500rpm
